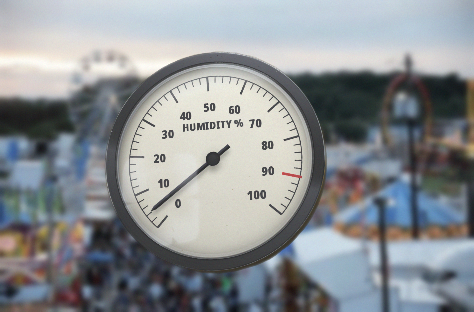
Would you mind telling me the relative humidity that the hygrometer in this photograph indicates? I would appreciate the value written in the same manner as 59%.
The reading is 4%
